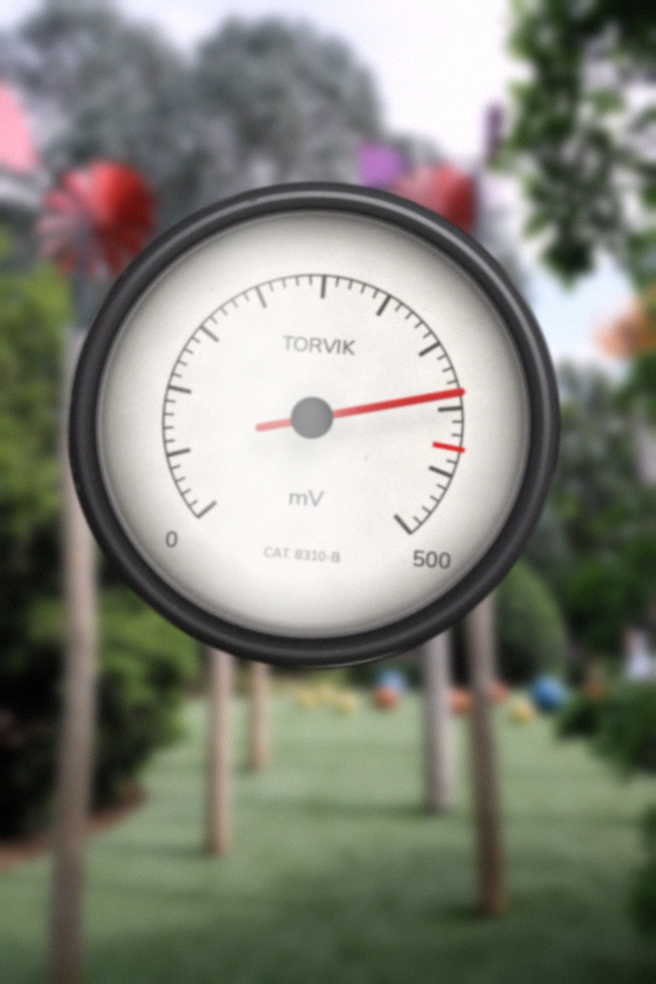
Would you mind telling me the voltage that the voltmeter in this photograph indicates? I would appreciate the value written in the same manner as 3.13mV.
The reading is 390mV
